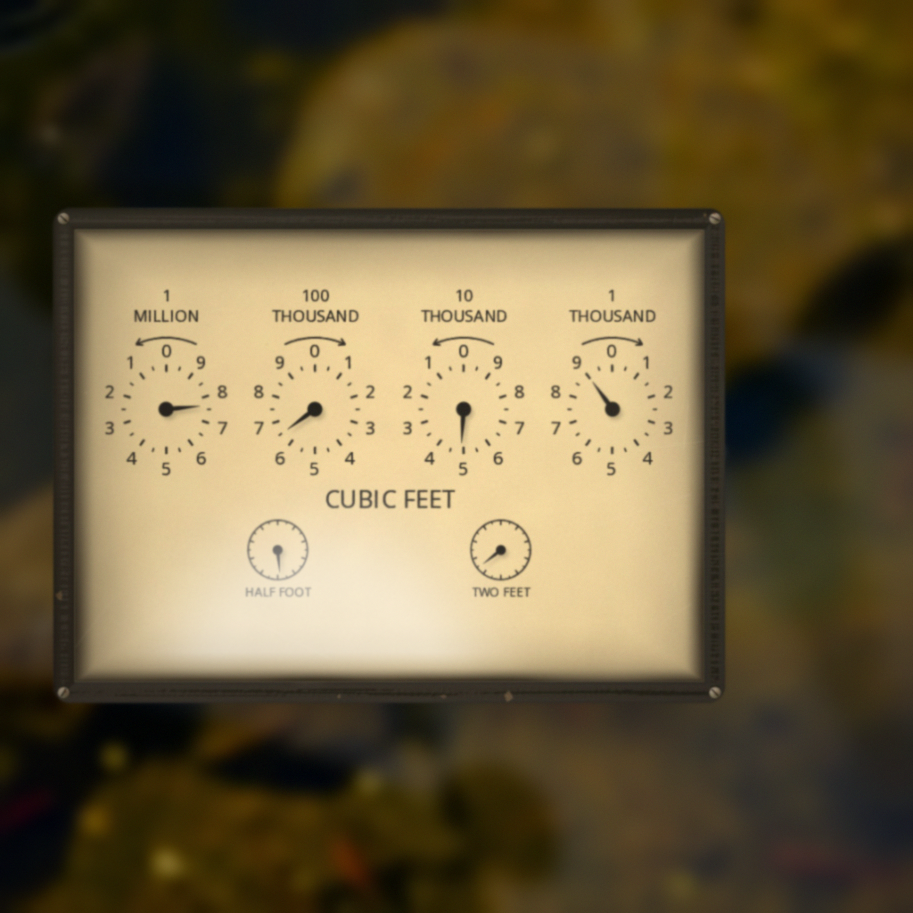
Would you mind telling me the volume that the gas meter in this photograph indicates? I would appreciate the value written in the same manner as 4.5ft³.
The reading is 764900ft³
